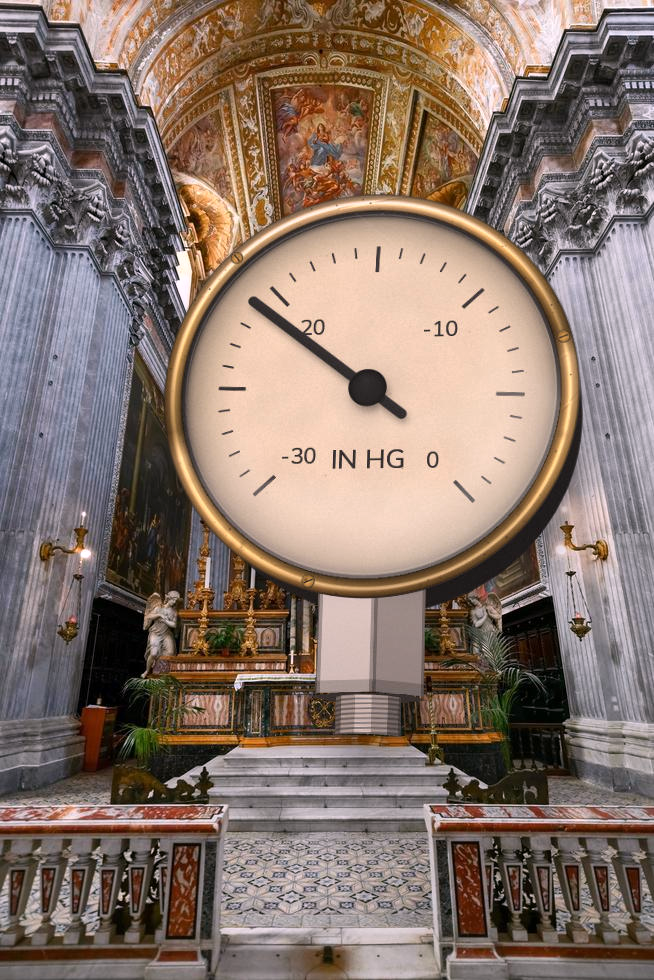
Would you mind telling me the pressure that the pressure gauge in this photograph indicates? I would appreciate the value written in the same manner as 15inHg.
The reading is -21inHg
